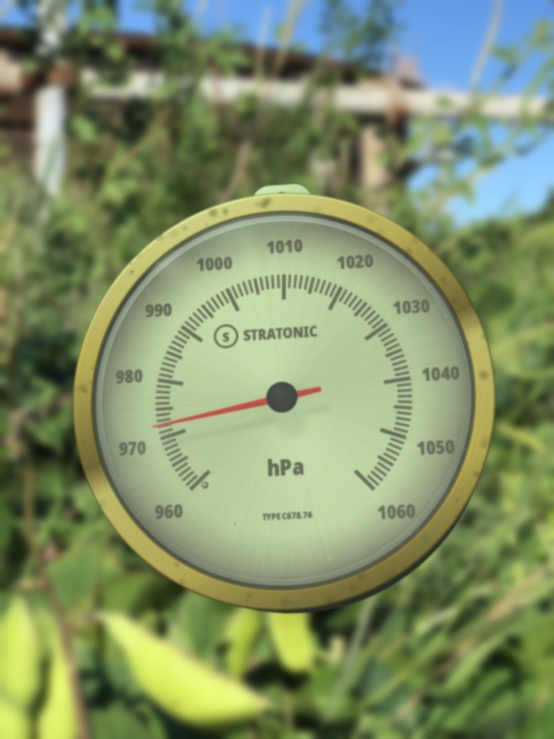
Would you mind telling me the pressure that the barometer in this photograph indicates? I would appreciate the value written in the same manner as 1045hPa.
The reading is 972hPa
